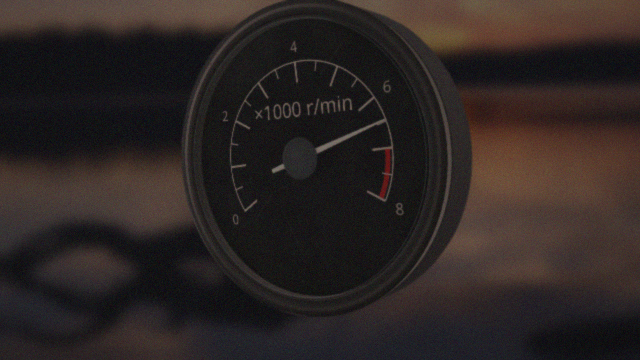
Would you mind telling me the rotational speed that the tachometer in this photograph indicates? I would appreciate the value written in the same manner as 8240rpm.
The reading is 6500rpm
